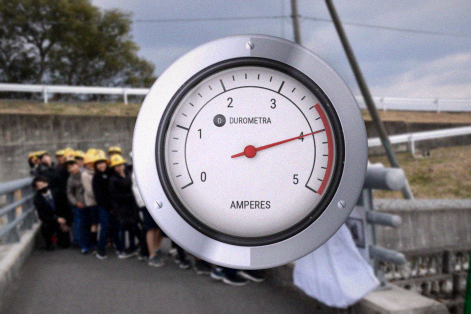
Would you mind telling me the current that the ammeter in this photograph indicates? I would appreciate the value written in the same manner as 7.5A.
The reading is 4A
